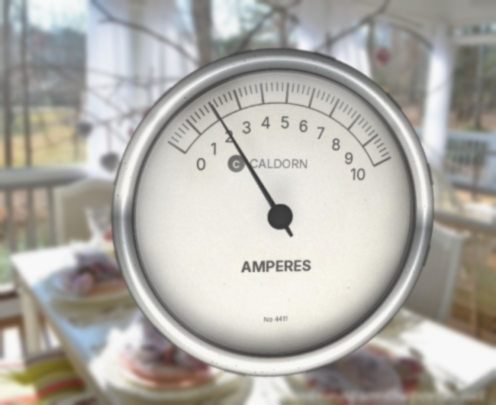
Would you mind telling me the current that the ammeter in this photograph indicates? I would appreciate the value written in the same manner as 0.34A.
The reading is 2A
